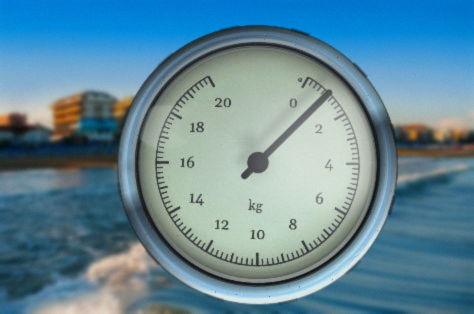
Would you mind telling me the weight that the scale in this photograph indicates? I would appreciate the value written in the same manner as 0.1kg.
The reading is 1kg
